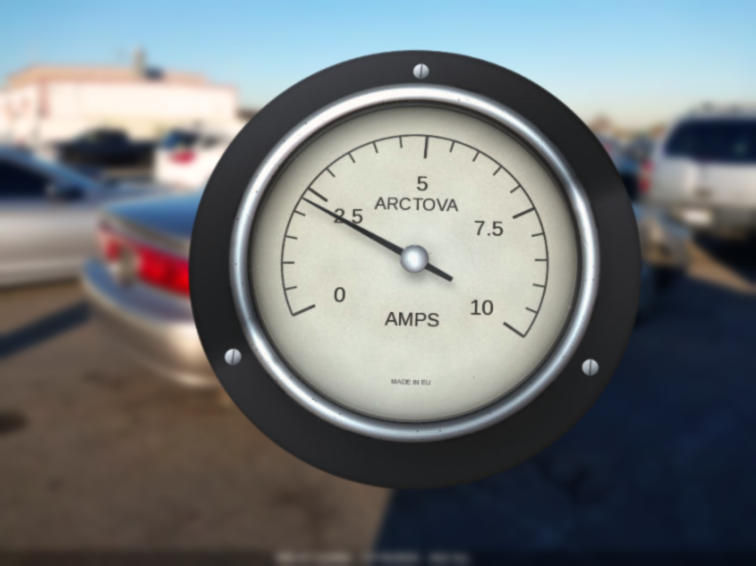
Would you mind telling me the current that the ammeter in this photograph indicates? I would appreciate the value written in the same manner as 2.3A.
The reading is 2.25A
